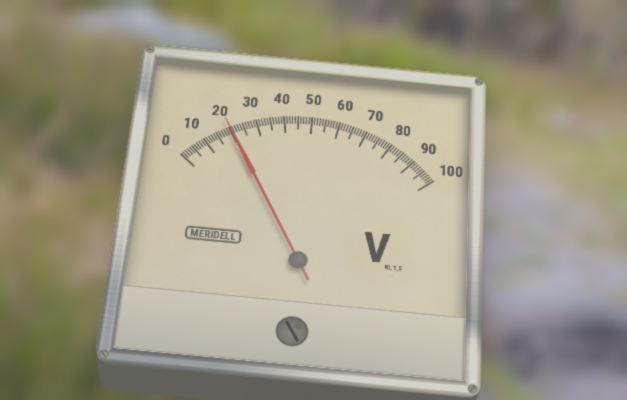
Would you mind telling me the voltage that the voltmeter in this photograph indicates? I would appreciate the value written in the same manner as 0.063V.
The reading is 20V
